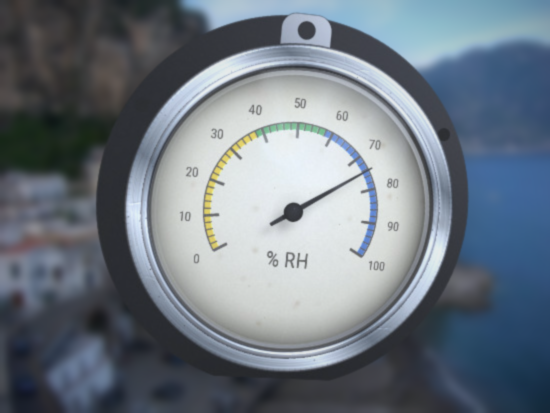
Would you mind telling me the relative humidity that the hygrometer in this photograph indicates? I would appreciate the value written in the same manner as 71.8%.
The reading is 74%
